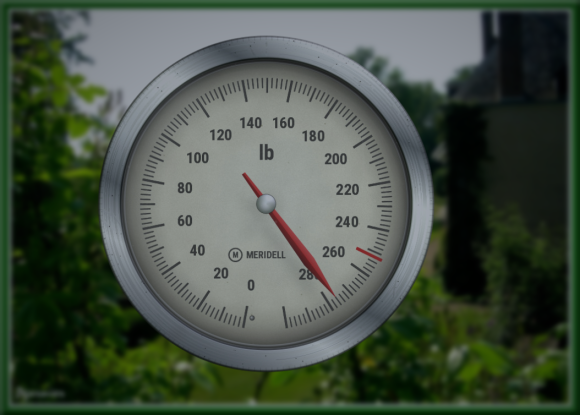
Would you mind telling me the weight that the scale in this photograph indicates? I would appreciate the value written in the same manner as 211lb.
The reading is 276lb
